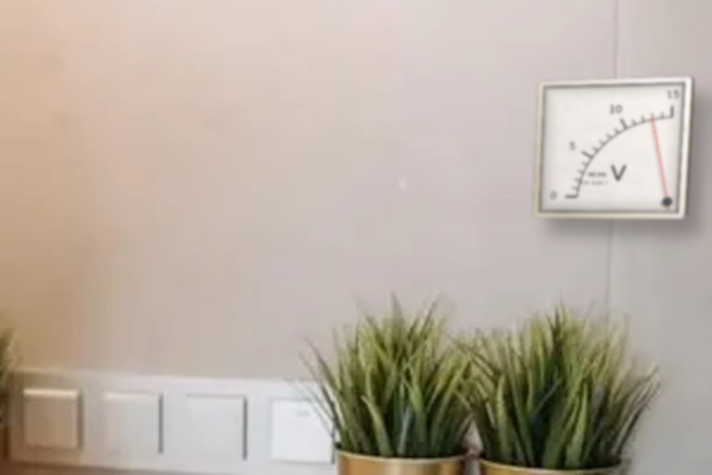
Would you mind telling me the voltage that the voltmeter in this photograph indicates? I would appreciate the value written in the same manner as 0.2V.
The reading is 13V
